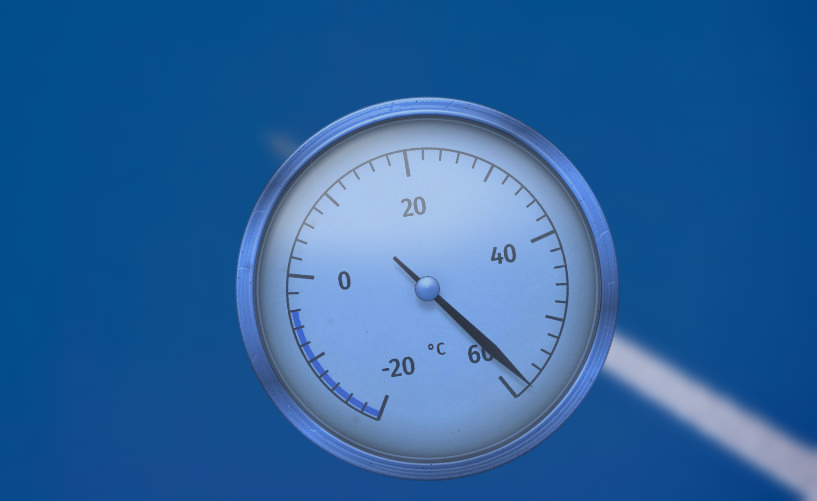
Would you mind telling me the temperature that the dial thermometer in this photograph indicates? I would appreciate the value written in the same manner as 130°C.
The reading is 58°C
